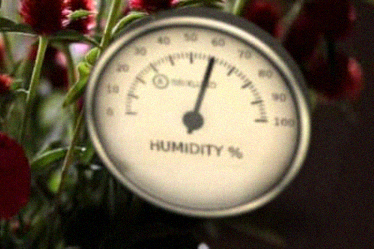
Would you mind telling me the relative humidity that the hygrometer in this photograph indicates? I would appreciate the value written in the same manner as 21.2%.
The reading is 60%
